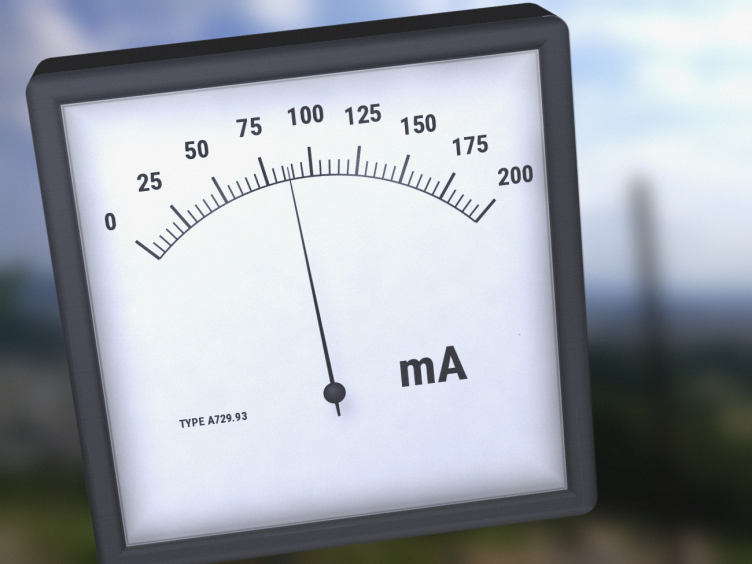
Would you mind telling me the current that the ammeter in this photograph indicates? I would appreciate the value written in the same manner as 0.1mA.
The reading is 87.5mA
